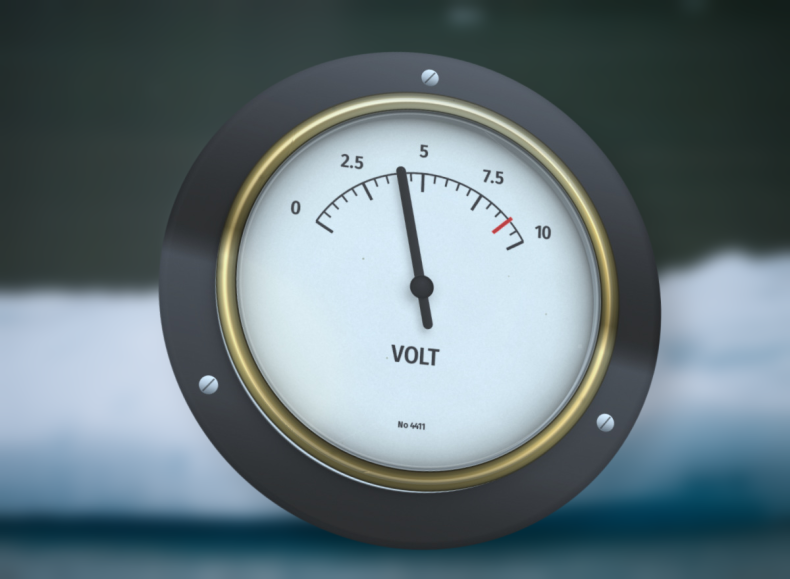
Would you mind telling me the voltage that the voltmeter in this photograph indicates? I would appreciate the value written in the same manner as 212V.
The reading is 4V
